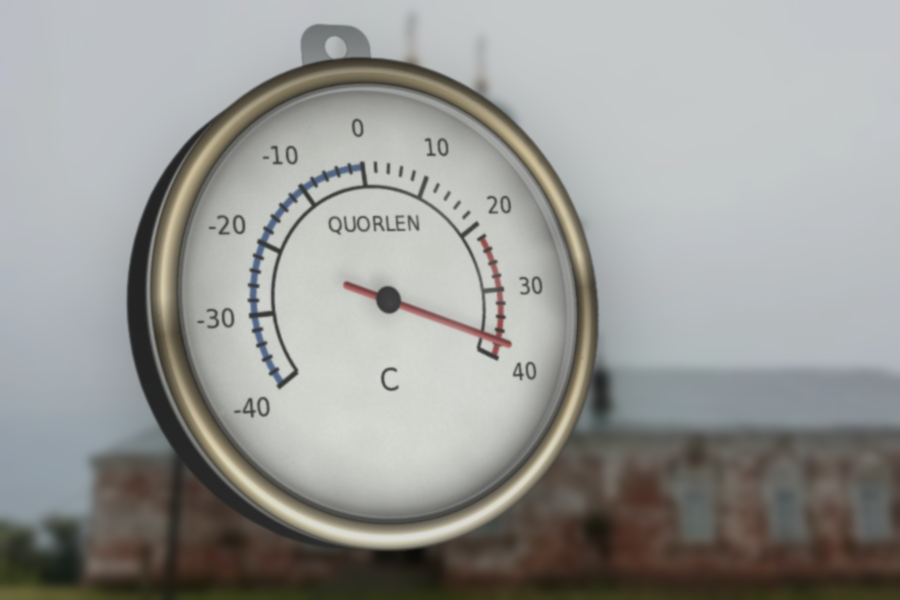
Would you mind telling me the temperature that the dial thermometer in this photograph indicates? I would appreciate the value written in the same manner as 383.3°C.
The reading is 38°C
